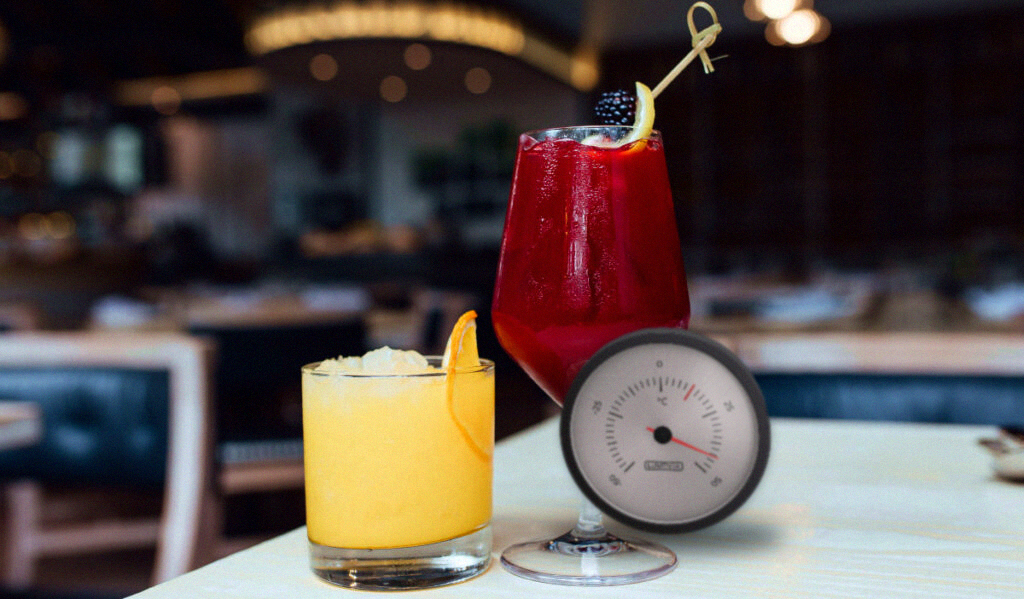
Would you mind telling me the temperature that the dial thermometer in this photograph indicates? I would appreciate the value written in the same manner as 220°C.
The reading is 42.5°C
